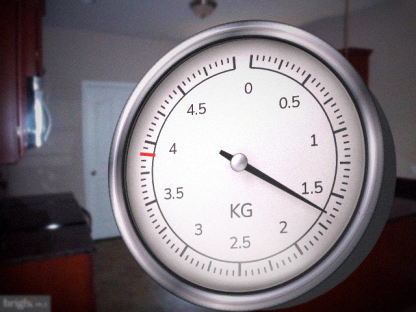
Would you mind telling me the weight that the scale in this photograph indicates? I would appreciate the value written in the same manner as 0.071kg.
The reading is 1.65kg
